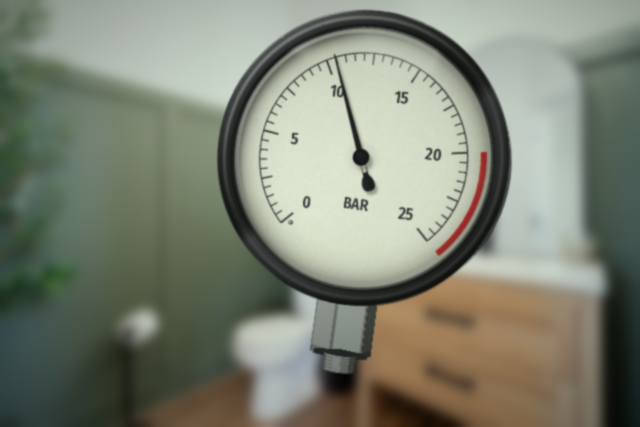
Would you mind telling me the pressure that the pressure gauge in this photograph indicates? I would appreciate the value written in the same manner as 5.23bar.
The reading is 10.5bar
